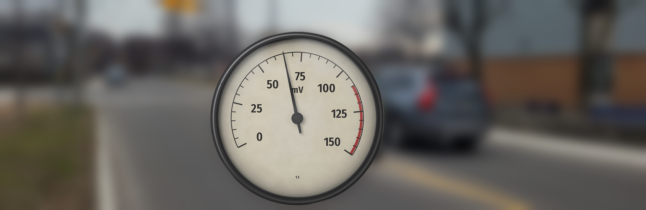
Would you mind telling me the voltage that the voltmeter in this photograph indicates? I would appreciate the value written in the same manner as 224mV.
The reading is 65mV
